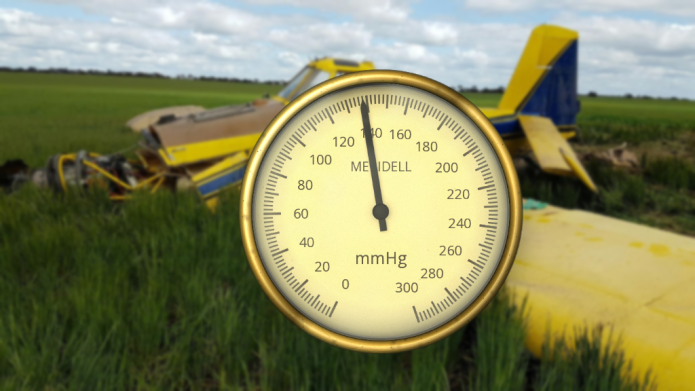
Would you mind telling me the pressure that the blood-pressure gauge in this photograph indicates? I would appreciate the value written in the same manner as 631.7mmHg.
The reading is 138mmHg
